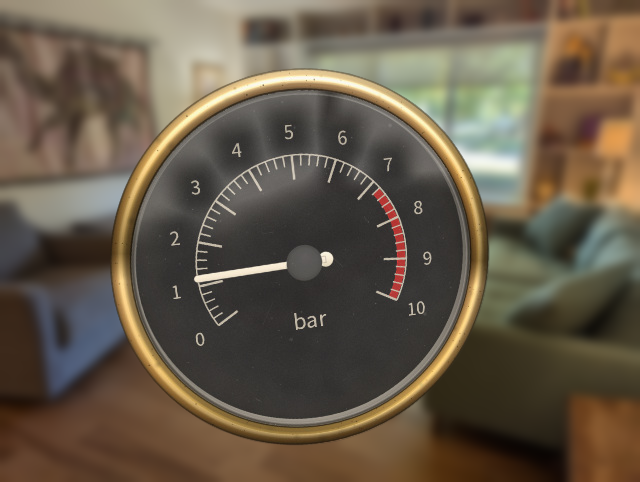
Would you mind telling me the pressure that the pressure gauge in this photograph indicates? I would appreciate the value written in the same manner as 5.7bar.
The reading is 1.2bar
